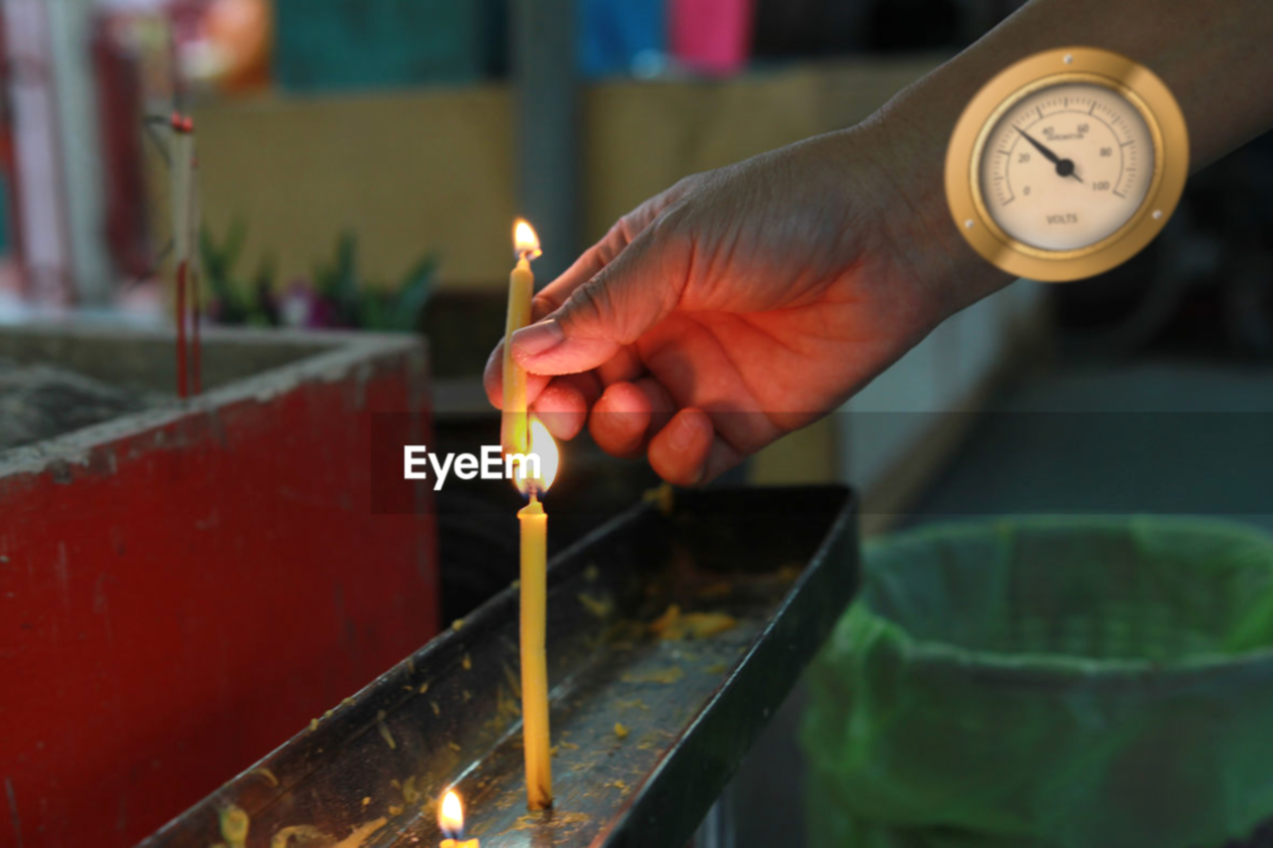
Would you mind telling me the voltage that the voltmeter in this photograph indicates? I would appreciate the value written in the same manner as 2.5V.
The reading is 30V
